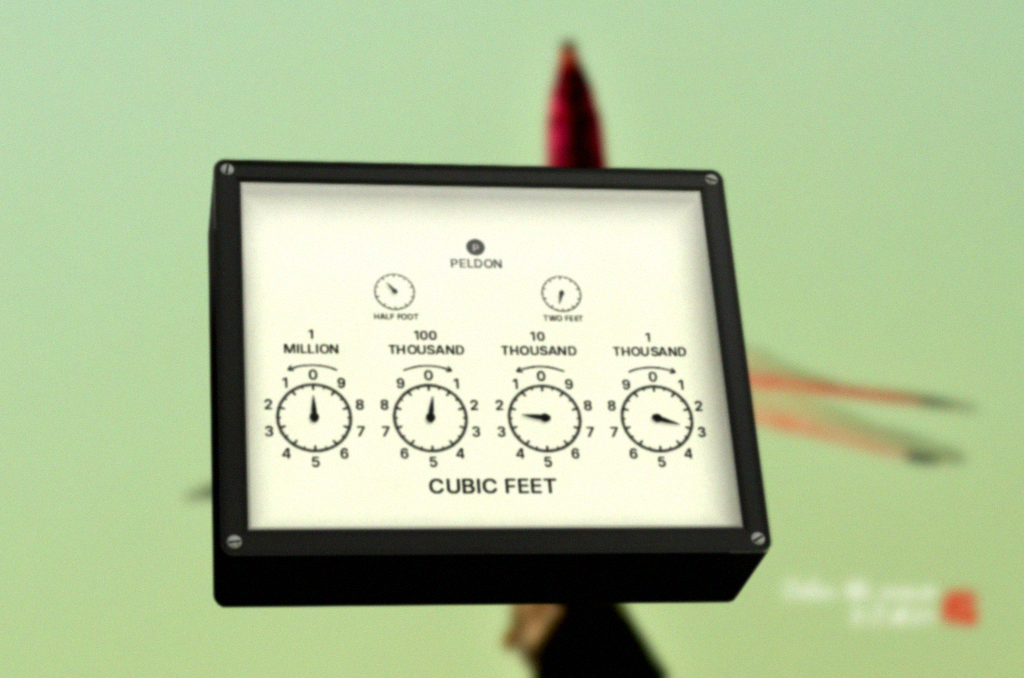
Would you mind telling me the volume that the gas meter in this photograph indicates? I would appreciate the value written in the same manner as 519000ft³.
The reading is 2300ft³
